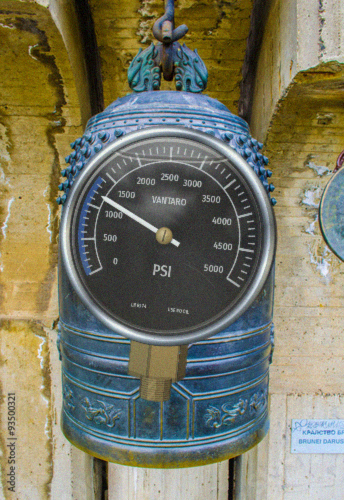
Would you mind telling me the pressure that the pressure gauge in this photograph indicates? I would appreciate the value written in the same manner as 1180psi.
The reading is 1200psi
